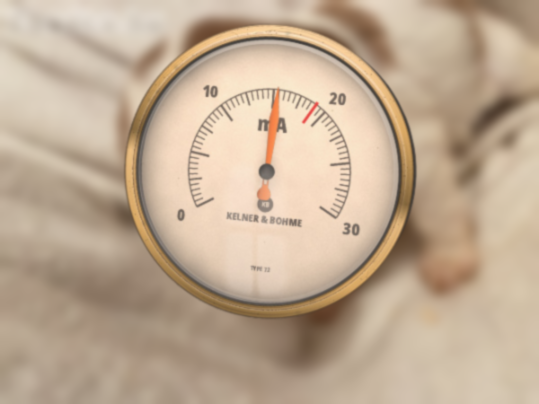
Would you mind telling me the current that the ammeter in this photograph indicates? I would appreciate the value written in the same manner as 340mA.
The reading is 15.5mA
